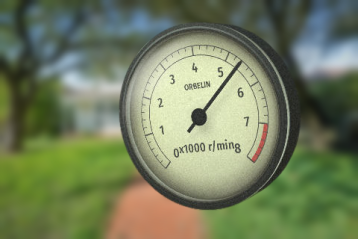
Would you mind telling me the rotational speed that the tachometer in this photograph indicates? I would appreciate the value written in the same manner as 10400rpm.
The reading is 5400rpm
